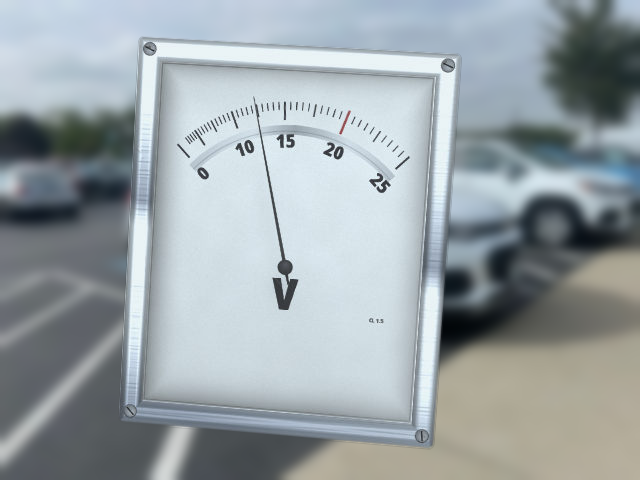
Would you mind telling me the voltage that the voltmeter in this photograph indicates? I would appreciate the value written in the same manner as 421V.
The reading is 12.5V
